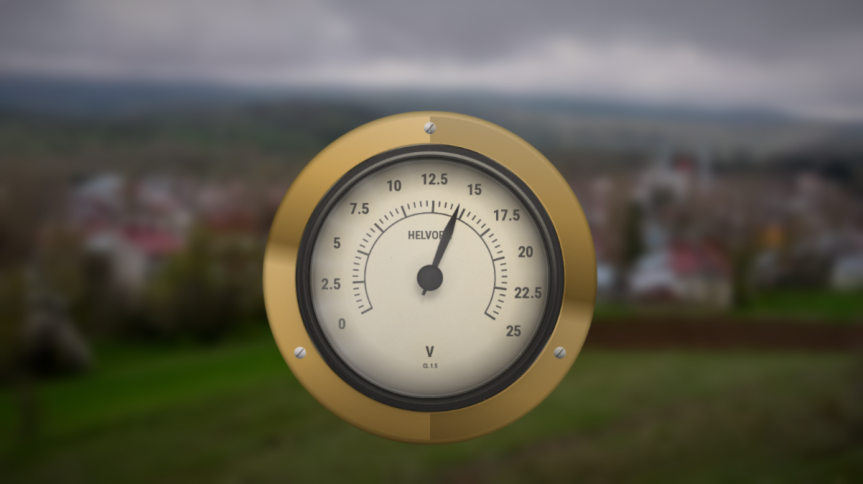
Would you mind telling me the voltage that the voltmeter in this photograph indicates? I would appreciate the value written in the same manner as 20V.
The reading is 14.5V
